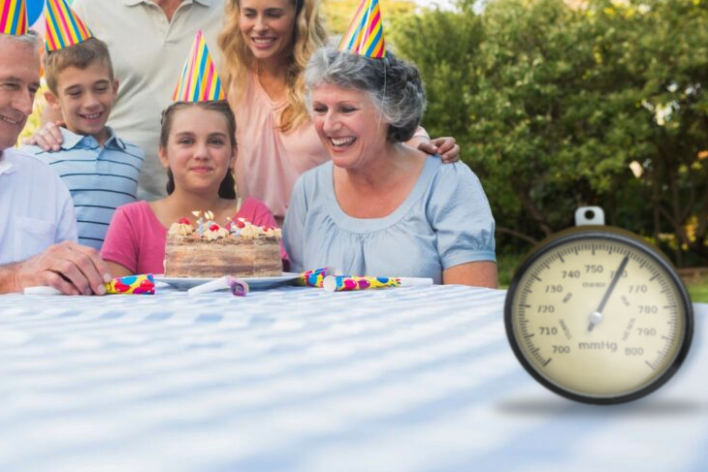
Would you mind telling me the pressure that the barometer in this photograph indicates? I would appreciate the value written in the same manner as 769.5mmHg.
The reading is 760mmHg
